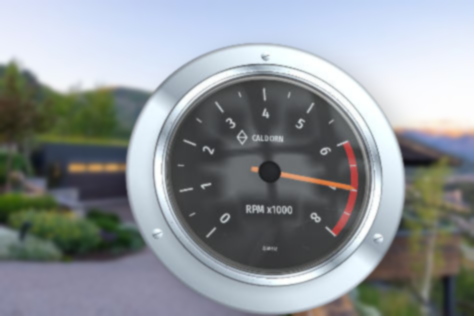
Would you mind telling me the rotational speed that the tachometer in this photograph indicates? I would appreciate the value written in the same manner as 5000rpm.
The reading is 7000rpm
